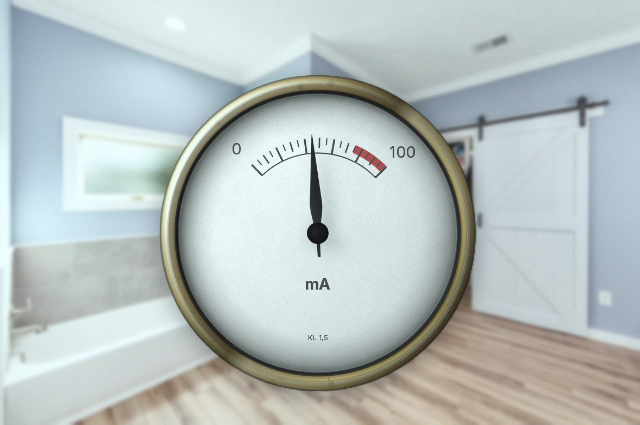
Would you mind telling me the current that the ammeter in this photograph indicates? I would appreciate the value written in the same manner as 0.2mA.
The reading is 45mA
